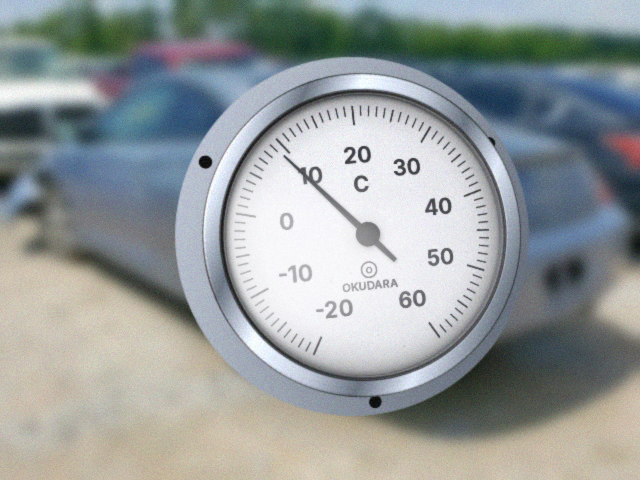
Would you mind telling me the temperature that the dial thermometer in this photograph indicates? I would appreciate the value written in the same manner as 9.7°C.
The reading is 9°C
